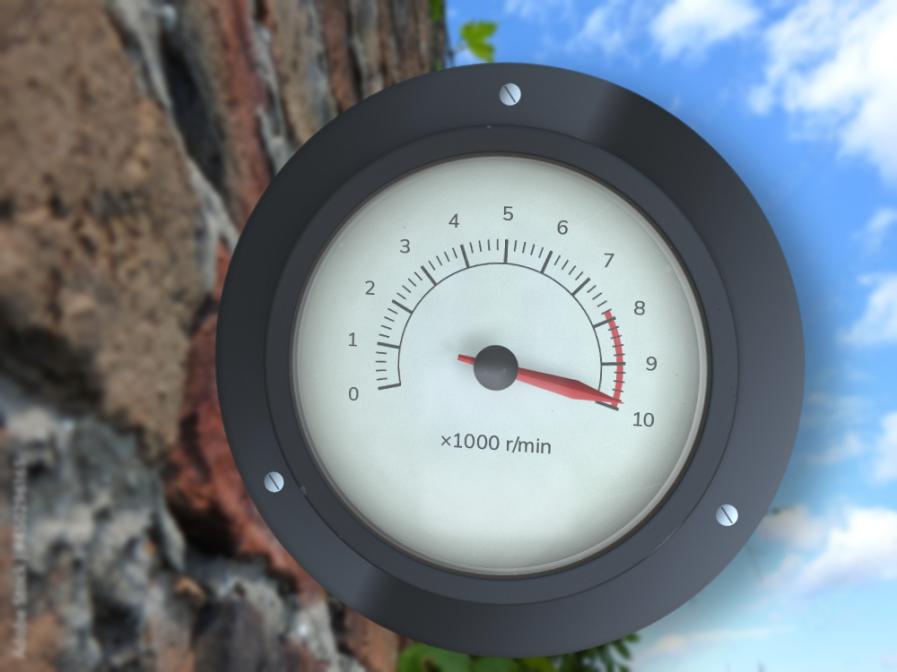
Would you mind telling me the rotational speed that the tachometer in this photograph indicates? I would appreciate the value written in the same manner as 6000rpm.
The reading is 9800rpm
